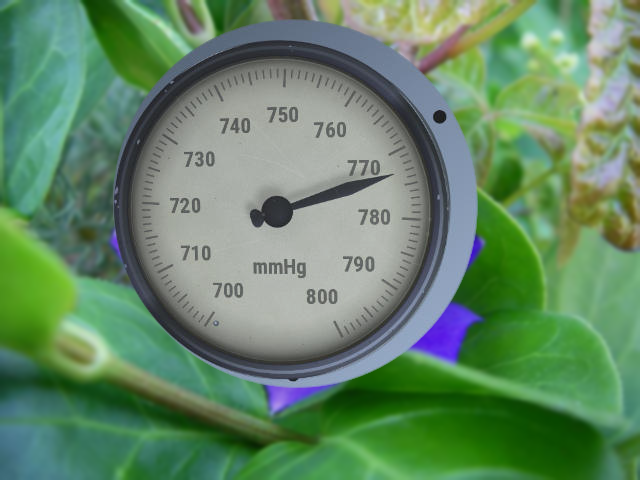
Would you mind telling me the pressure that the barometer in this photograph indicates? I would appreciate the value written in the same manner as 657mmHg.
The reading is 773mmHg
